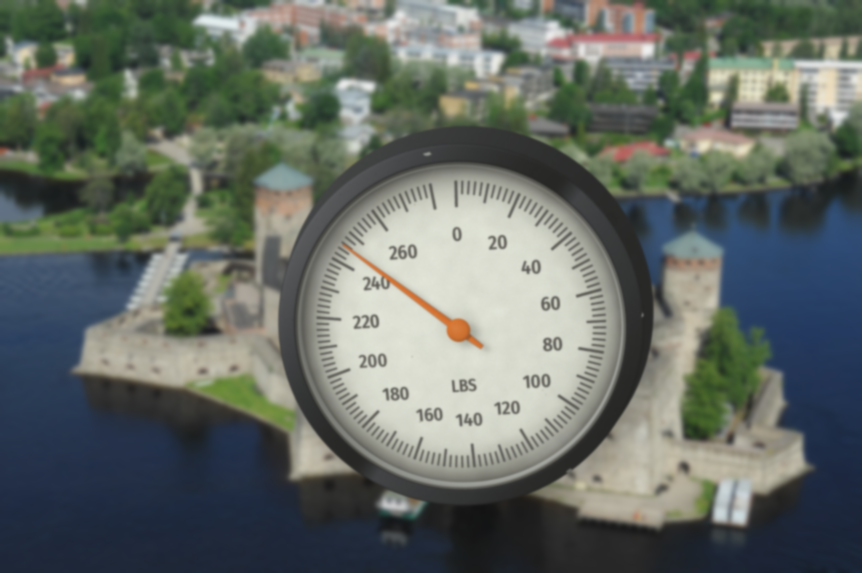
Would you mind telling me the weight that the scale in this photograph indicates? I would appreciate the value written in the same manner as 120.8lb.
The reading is 246lb
